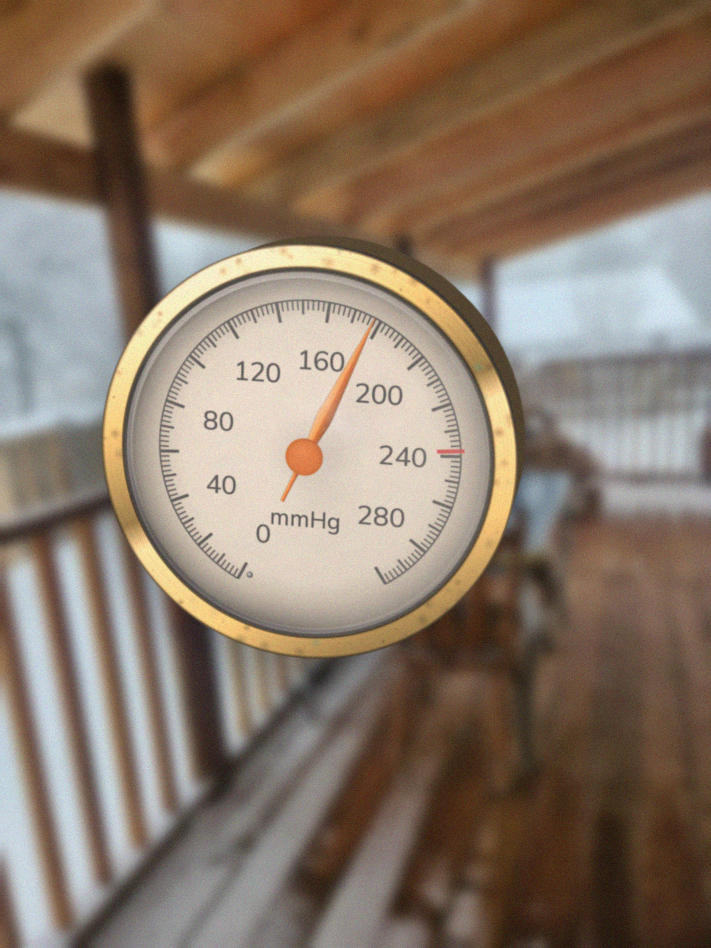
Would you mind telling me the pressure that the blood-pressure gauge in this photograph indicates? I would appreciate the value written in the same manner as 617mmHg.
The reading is 178mmHg
